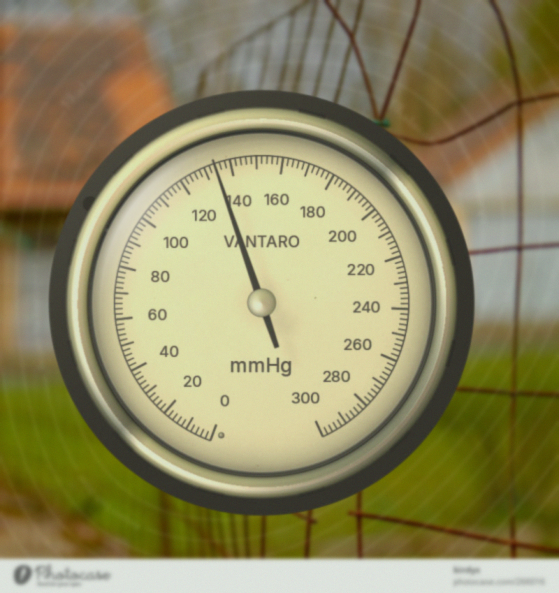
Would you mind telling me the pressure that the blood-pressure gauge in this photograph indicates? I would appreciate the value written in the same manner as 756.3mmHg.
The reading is 134mmHg
